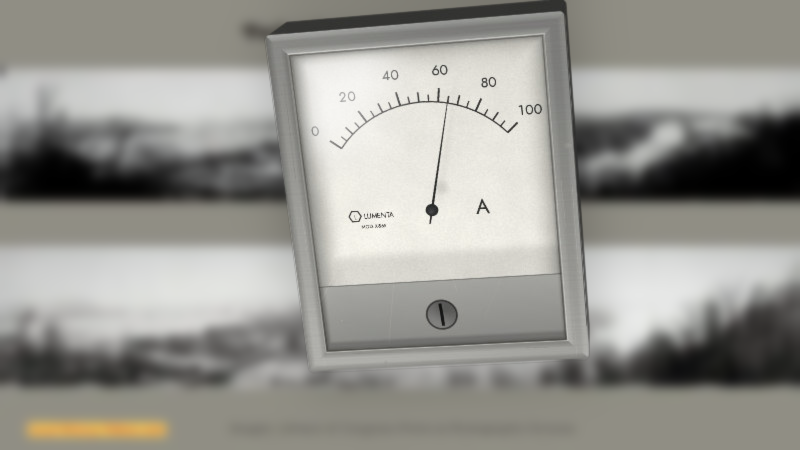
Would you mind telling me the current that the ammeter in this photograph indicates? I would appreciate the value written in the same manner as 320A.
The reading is 65A
